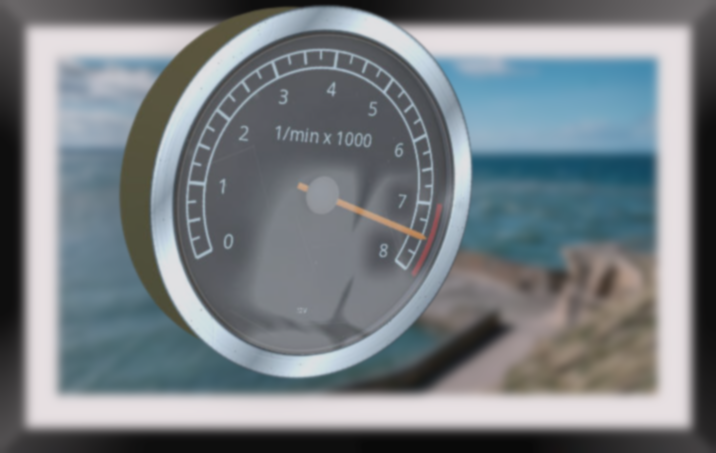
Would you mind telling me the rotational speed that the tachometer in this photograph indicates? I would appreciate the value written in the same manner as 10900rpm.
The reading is 7500rpm
